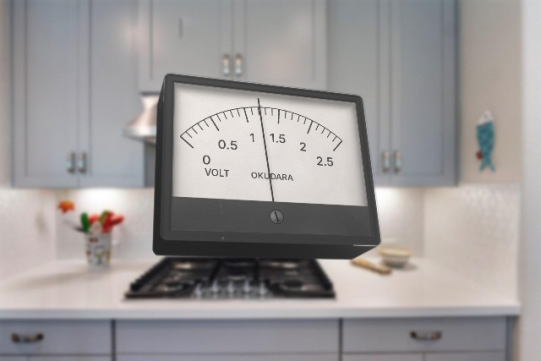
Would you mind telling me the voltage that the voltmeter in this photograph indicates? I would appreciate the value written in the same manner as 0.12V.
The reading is 1.2V
